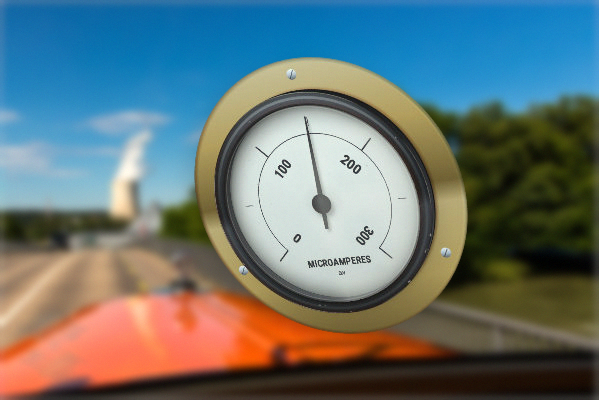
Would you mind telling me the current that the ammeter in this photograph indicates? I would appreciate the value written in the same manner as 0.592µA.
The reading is 150µA
